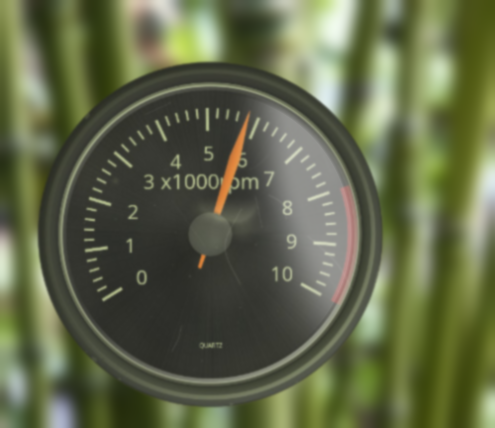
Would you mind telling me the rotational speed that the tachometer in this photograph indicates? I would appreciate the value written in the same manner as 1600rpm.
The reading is 5800rpm
